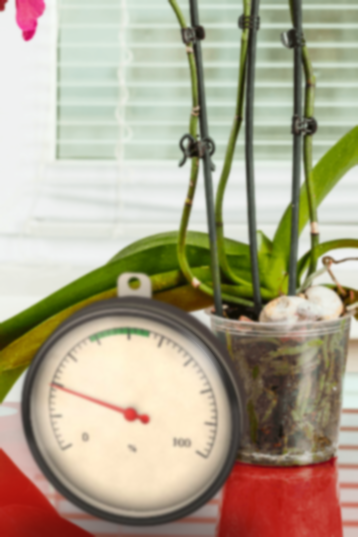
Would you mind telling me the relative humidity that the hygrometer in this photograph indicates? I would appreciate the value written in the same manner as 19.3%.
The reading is 20%
